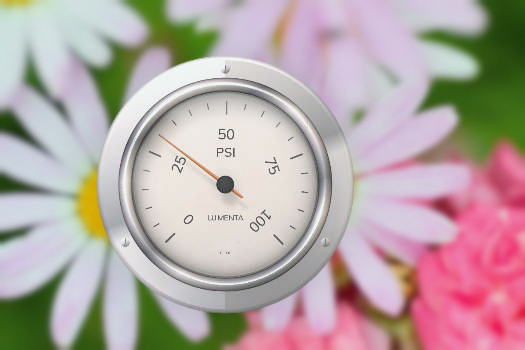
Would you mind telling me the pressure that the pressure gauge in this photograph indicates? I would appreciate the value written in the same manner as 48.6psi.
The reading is 30psi
